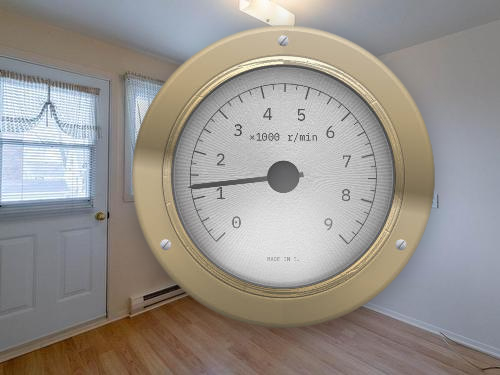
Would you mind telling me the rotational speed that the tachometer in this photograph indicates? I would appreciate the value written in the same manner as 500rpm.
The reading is 1250rpm
